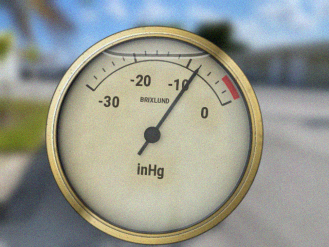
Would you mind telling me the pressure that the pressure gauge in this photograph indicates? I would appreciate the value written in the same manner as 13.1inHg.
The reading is -8inHg
